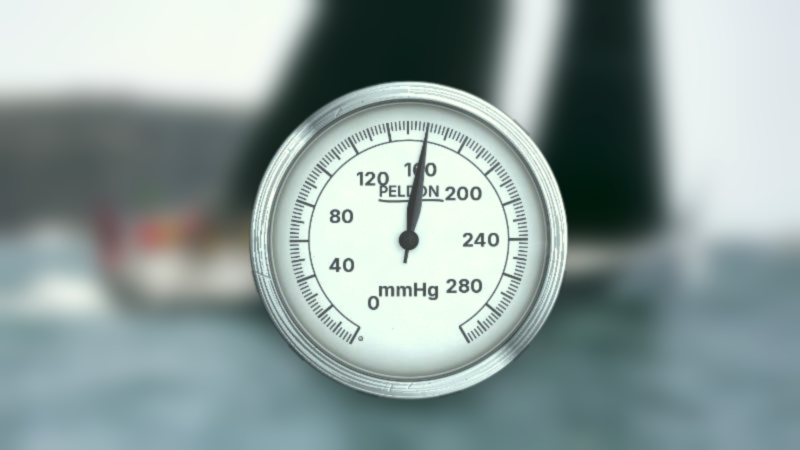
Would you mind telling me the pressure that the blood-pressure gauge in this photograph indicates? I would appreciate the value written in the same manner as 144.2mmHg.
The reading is 160mmHg
